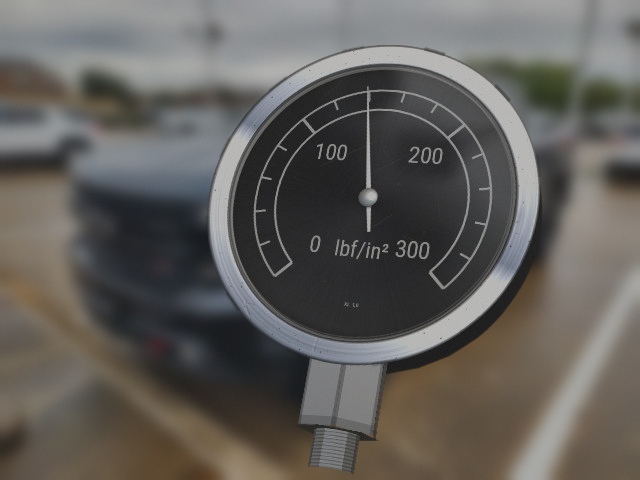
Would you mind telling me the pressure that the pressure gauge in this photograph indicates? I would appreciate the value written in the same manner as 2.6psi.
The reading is 140psi
